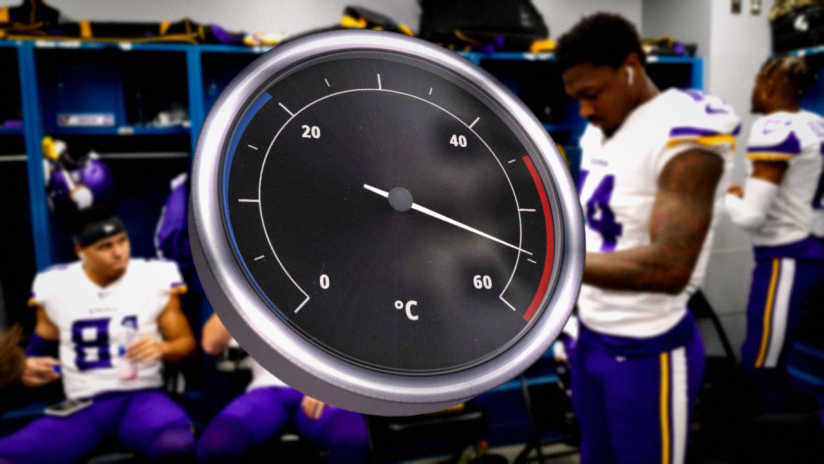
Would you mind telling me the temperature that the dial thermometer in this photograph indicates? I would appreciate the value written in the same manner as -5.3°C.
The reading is 55°C
